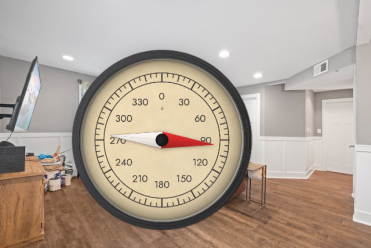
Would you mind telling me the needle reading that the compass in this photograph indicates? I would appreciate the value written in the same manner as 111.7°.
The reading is 95°
